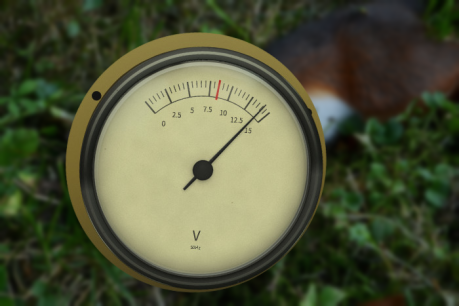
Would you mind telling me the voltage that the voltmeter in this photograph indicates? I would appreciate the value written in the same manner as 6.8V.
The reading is 14V
